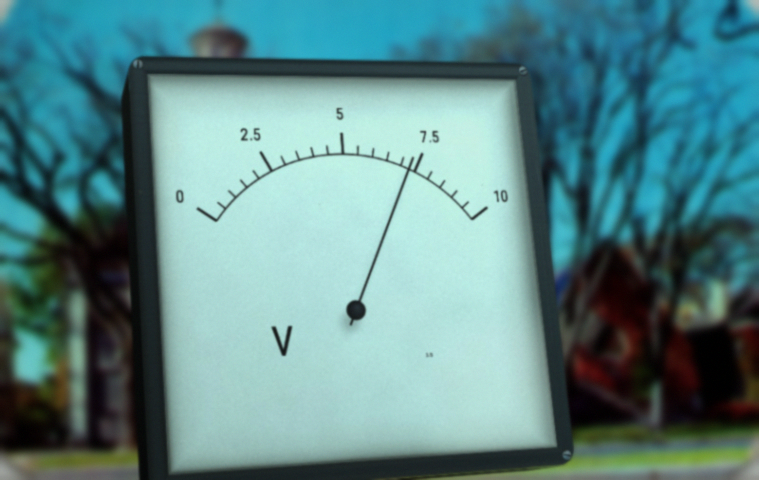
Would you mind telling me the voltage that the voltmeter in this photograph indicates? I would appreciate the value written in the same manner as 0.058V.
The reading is 7.25V
